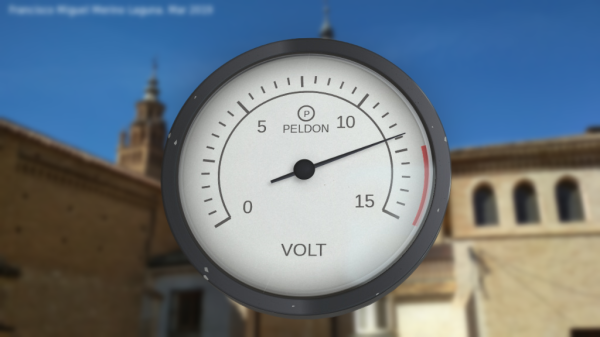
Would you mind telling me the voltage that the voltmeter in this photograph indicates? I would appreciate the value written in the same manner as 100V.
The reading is 12V
